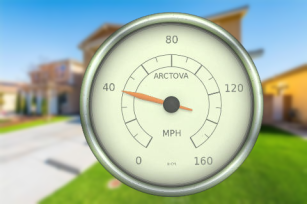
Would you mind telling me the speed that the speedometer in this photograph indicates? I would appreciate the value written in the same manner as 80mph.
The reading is 40mph
